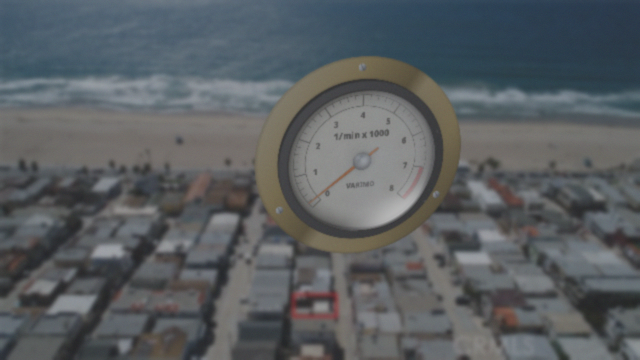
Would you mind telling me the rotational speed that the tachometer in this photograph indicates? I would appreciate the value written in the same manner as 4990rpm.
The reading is 200rpm
